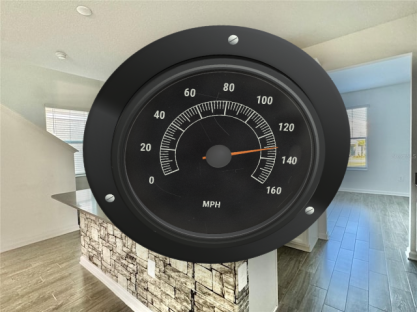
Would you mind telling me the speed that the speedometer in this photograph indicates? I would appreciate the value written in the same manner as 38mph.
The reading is 130mph
